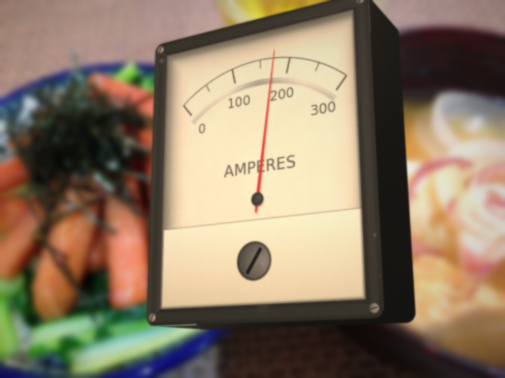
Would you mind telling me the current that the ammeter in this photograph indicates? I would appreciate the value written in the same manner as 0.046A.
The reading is 175A
